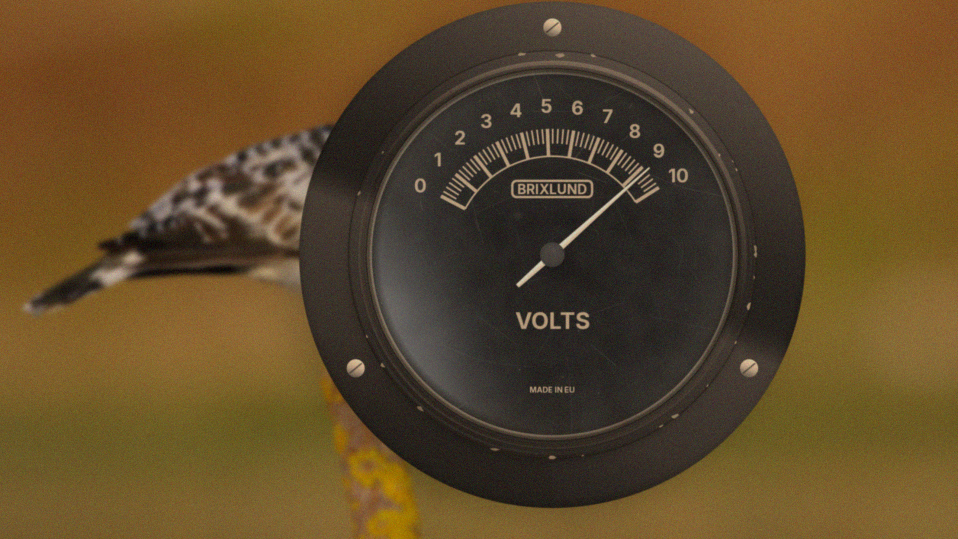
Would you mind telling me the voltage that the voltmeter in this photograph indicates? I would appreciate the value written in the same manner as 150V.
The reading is 9.2V
